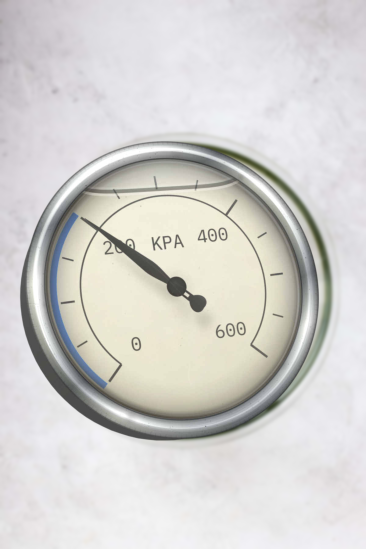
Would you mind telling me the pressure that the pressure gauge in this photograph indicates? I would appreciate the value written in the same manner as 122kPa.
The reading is 200kPa
